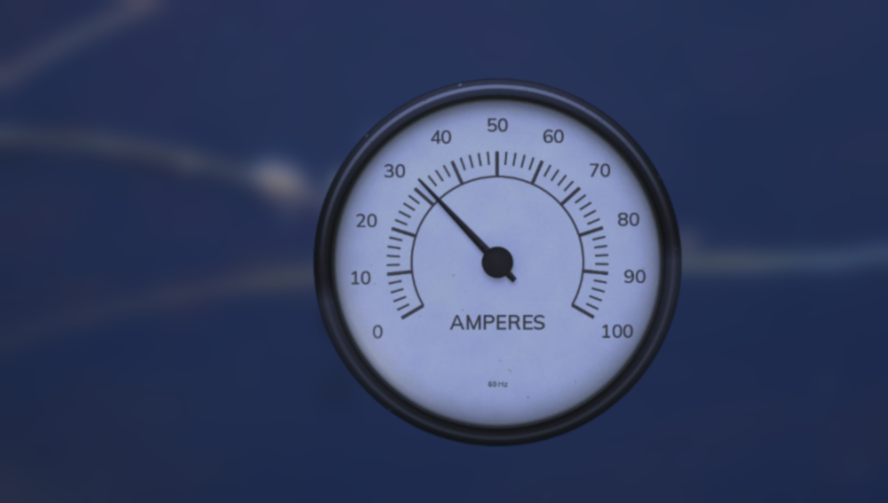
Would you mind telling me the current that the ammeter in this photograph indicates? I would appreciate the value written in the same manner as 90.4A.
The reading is 32A
